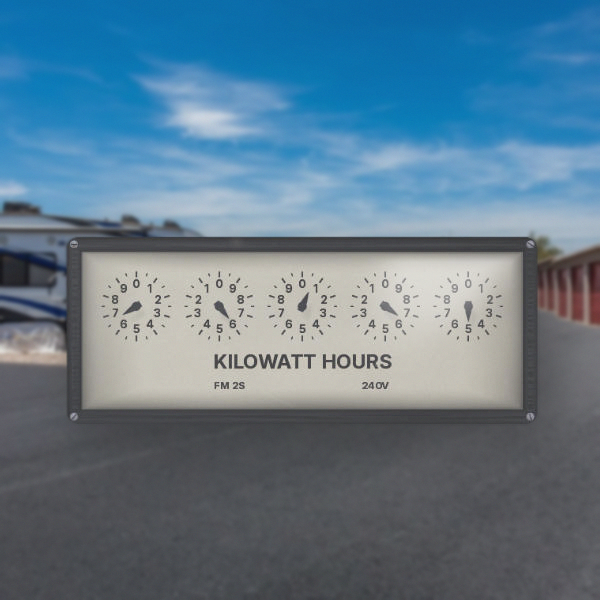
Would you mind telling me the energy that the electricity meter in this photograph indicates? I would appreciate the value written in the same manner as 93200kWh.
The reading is 66065kWh
